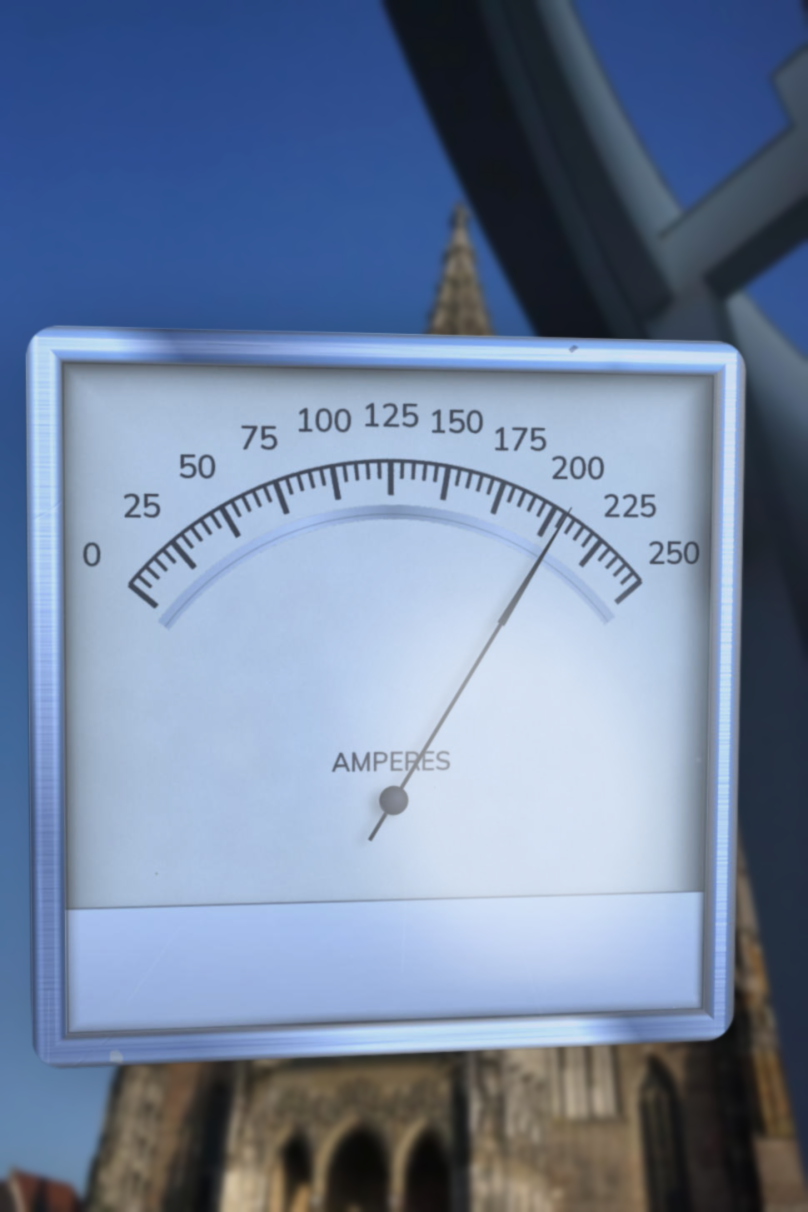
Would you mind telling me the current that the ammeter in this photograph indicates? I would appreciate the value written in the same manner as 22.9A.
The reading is 205A
